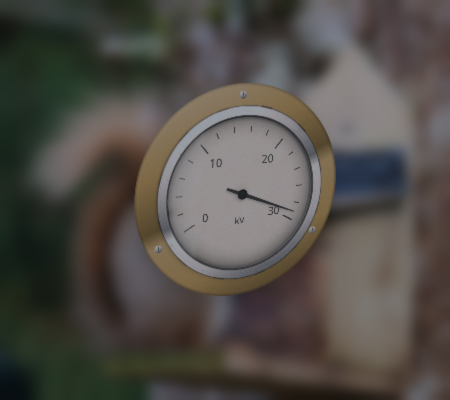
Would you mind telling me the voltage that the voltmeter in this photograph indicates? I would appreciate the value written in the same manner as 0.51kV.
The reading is 29kV
